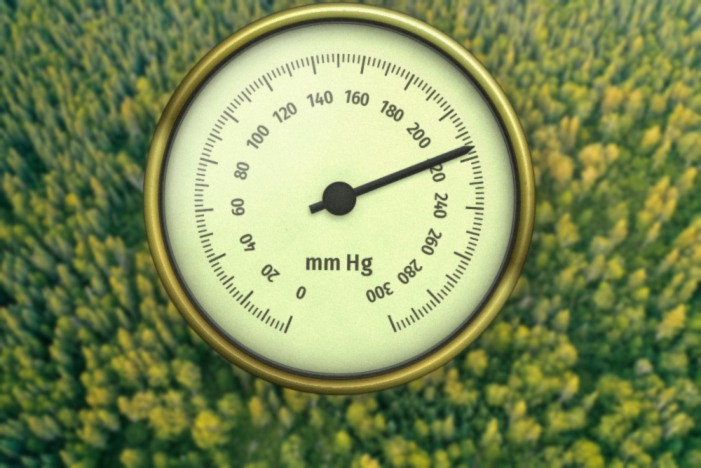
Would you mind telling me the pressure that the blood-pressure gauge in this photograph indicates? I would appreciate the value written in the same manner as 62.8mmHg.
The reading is 216mmHg
